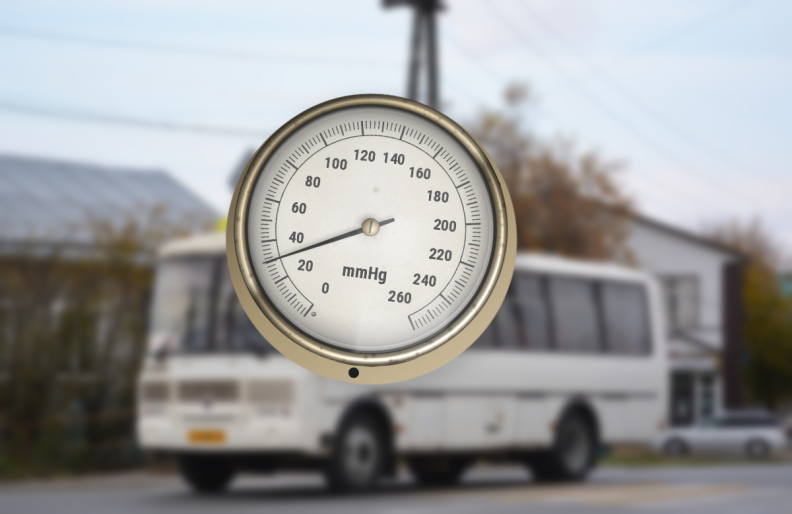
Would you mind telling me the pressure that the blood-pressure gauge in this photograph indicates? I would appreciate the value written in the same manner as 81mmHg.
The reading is 30mmHg
